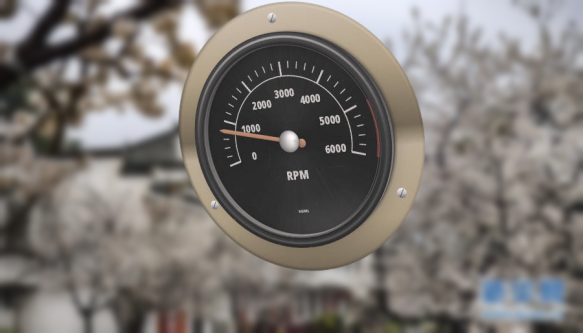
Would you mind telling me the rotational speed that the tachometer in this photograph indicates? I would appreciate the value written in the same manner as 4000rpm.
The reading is 800rpm
